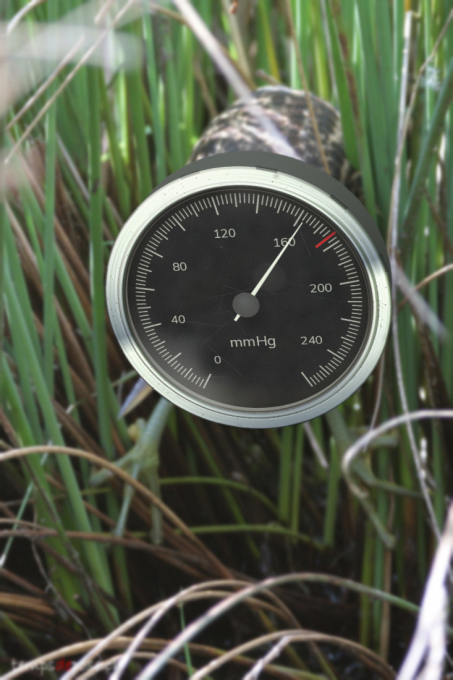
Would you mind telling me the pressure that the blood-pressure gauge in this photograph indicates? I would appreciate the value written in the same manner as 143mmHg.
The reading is 162mmHg
